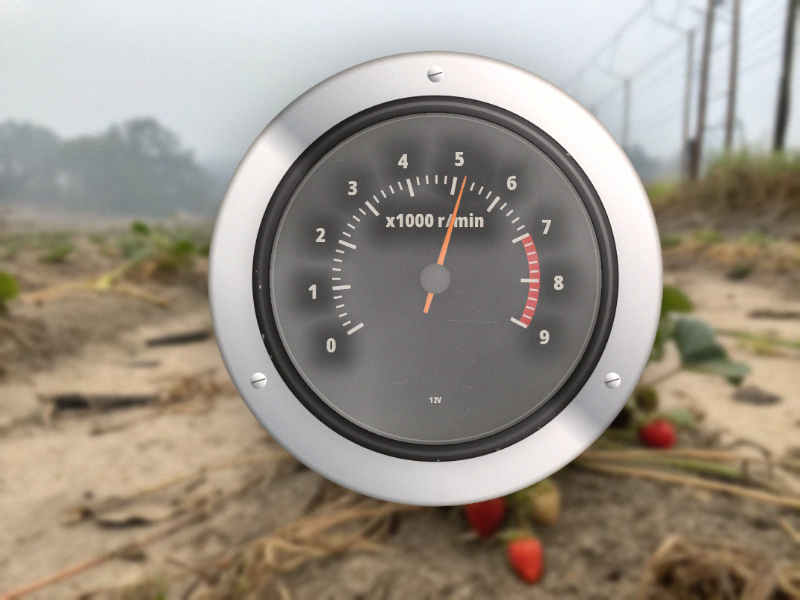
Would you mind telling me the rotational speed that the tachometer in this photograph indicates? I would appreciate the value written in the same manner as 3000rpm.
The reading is 5200rpm
